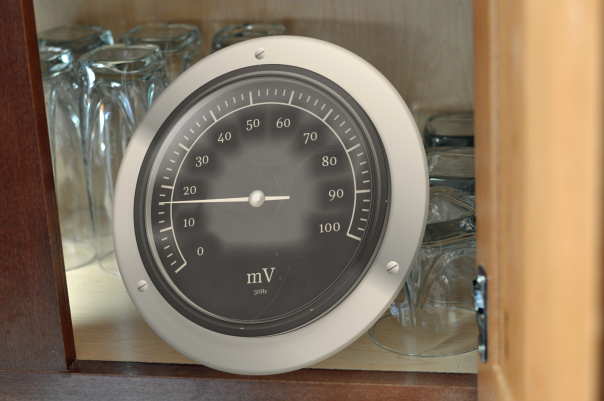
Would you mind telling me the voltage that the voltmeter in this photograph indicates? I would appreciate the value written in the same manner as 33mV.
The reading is 16mV
